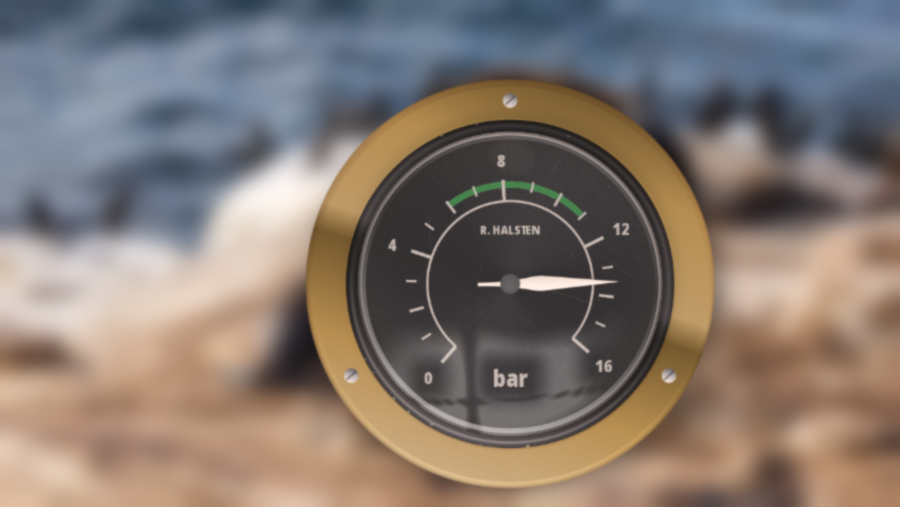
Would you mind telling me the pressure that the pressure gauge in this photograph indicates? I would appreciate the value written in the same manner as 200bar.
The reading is 13.5bar
